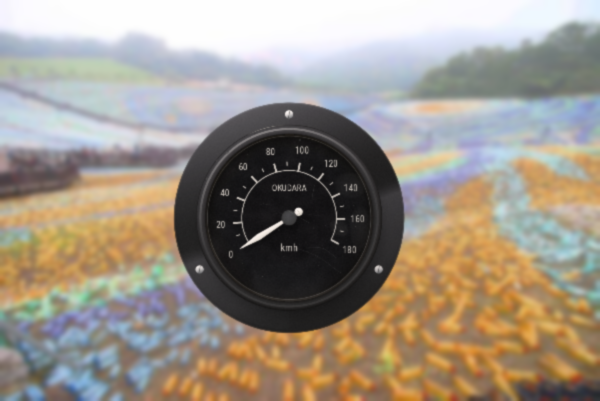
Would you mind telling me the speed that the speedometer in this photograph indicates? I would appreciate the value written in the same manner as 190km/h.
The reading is 0km/h
